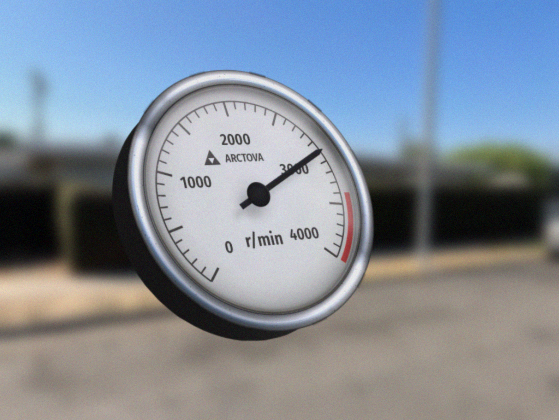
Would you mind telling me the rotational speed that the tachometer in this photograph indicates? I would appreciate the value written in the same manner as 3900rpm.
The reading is 3000rpm
